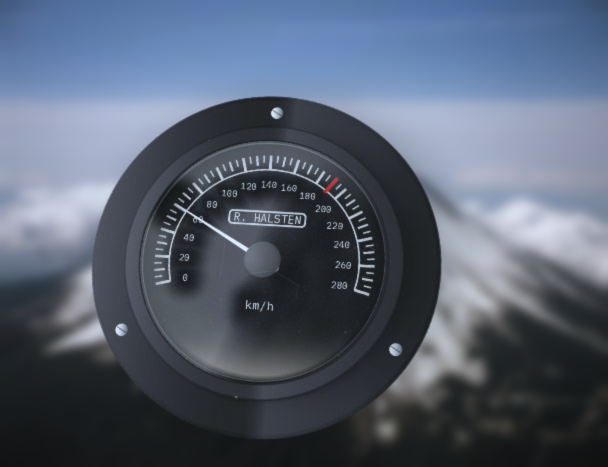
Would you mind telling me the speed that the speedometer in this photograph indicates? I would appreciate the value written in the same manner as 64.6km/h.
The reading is 60km/h
